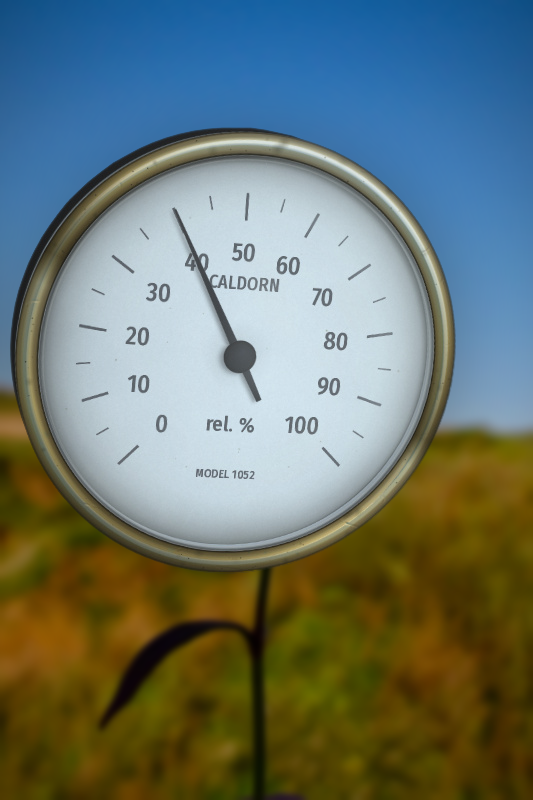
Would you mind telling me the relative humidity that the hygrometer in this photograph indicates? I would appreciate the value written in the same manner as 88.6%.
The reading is 40%
